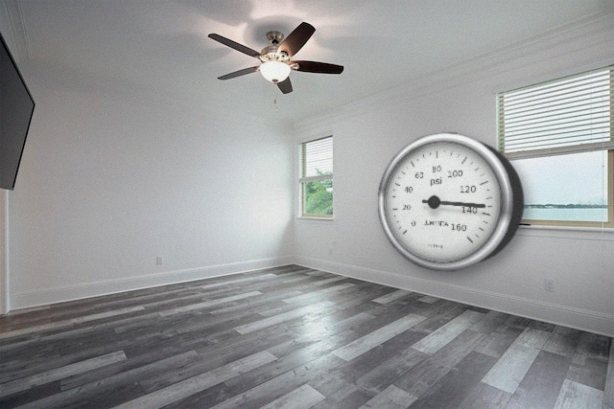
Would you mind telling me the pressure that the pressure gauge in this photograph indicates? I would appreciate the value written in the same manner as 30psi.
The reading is 135psi
